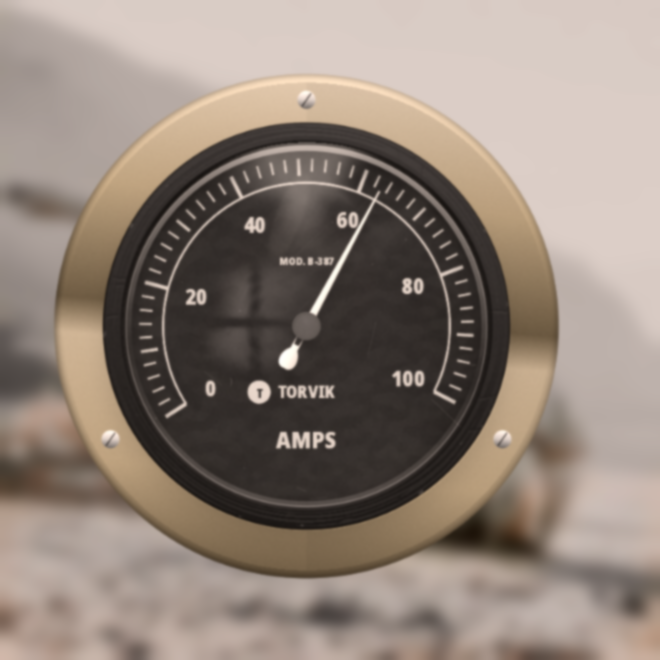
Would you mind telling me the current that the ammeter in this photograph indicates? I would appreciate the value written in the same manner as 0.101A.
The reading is 63A
